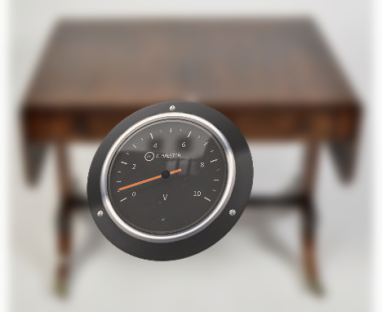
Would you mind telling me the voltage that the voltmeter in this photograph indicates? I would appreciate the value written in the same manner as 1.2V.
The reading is 0.5V
